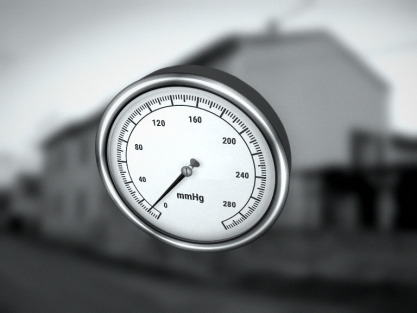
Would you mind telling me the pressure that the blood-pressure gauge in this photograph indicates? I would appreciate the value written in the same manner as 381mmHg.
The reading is 10mmHg
